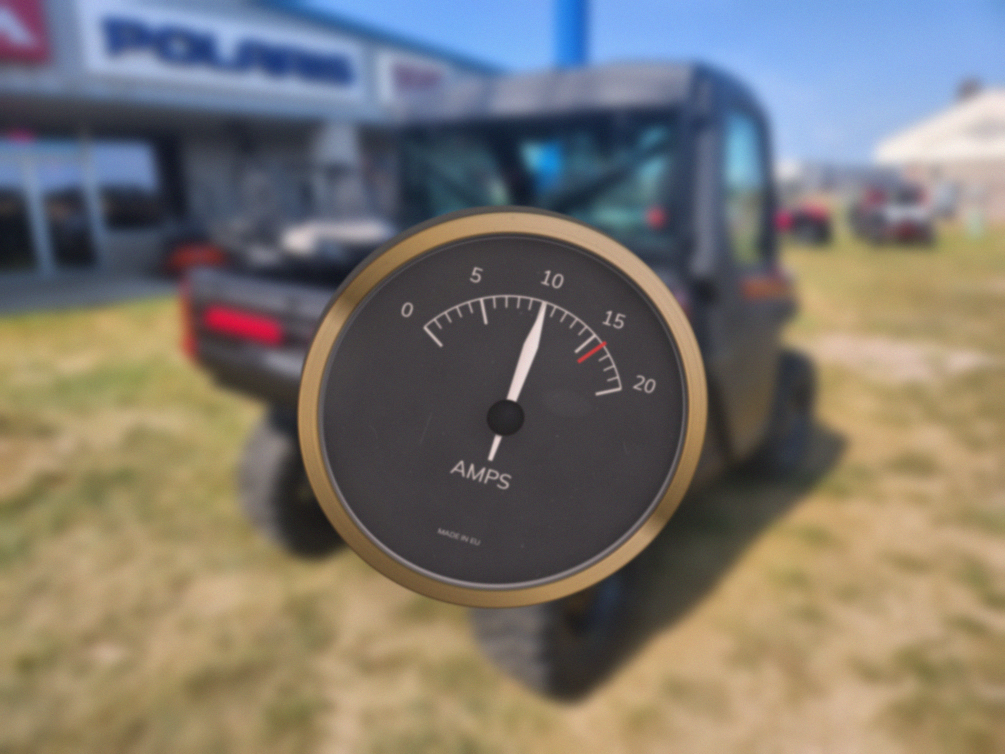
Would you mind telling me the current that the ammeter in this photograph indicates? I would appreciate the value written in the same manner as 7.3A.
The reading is 10A
